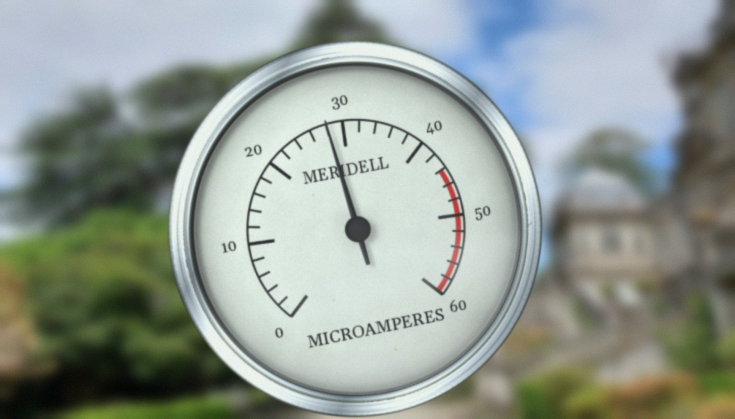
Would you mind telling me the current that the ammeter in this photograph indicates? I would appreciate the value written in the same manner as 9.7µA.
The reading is 28µA
